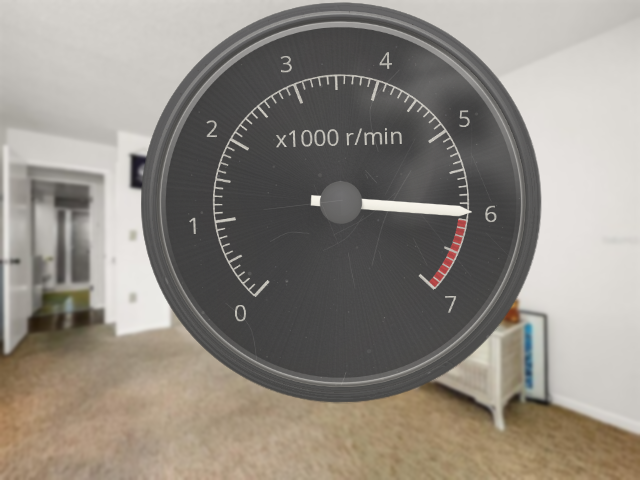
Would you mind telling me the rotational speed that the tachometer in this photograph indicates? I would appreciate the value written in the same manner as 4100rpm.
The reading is 6000rpm
